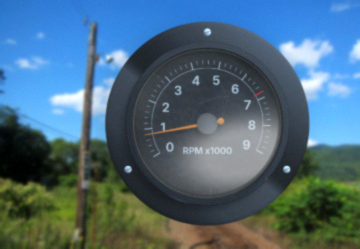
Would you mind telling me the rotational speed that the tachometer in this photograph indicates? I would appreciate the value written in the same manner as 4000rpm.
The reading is 800rpm
